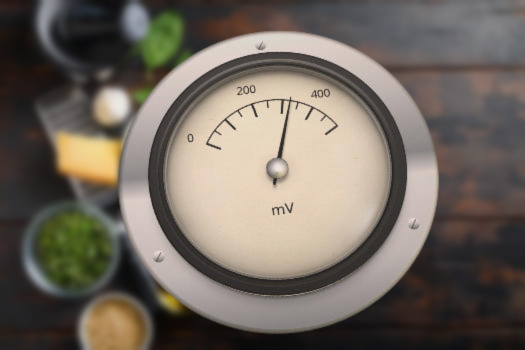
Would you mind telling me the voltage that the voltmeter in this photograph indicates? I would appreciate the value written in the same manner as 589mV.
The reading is 325mV
